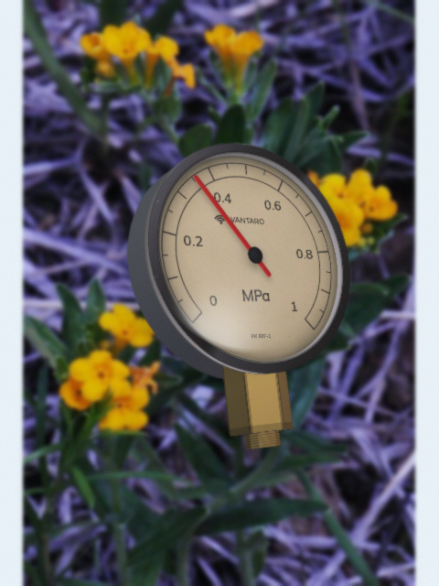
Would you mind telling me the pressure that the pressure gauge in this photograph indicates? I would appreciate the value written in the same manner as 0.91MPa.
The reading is 0.35MPa
